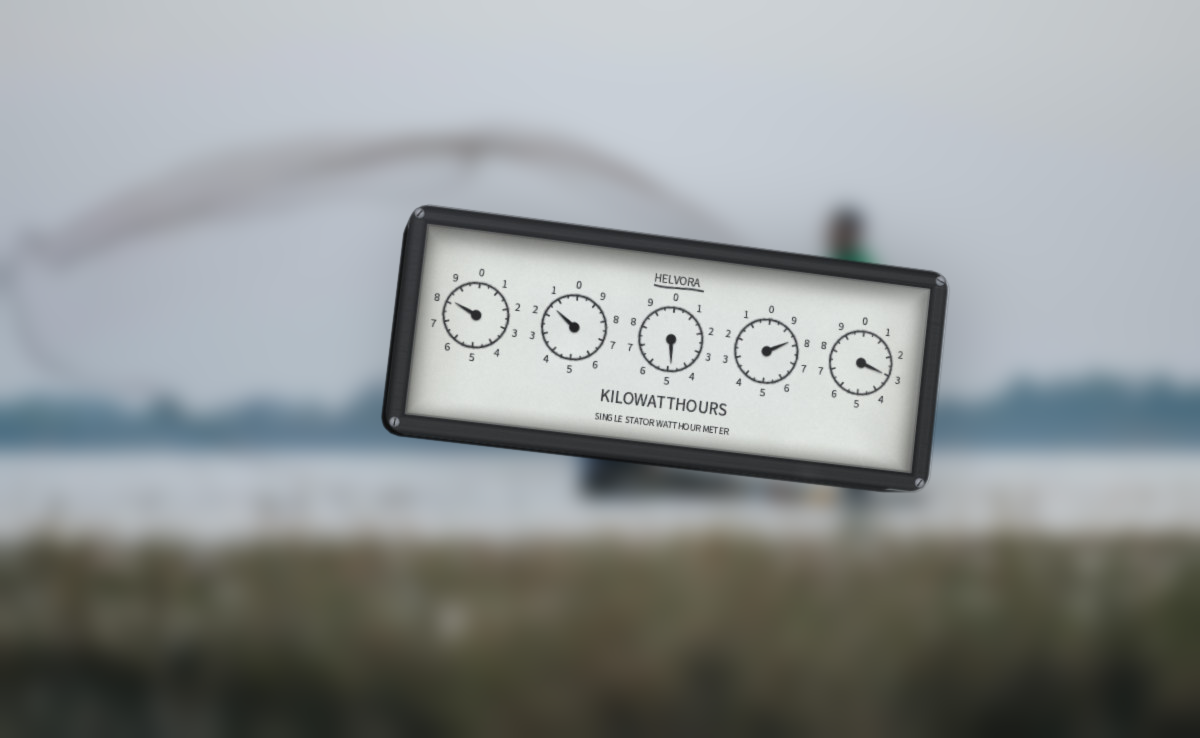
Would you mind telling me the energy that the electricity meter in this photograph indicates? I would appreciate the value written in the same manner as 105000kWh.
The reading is 81483kWh
